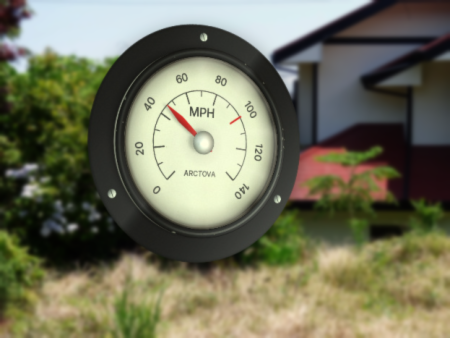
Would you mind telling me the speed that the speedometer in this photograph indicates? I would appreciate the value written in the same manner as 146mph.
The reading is 45mph
